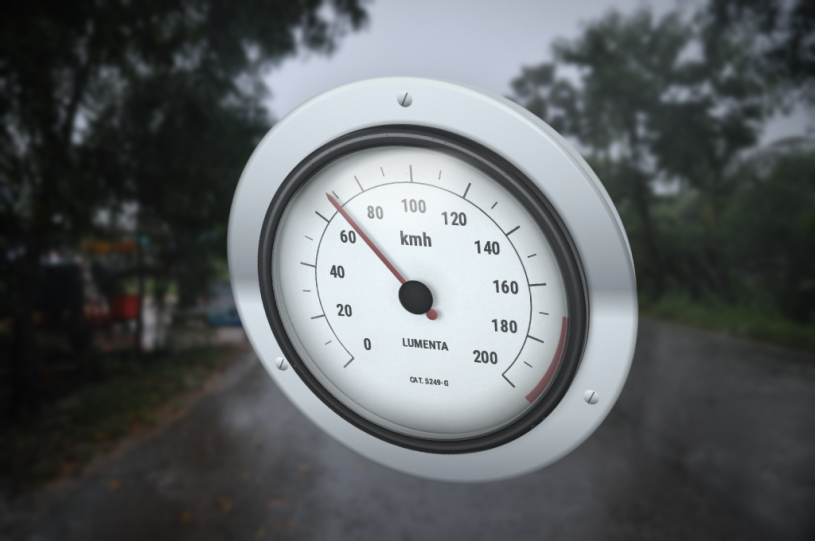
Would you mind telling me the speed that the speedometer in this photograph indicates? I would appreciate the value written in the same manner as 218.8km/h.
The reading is 70km/h
